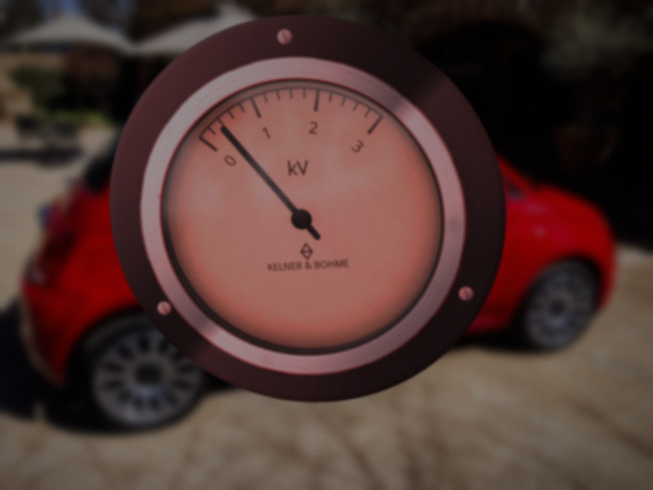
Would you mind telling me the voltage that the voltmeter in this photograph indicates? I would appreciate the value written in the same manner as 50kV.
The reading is 0.4kV
